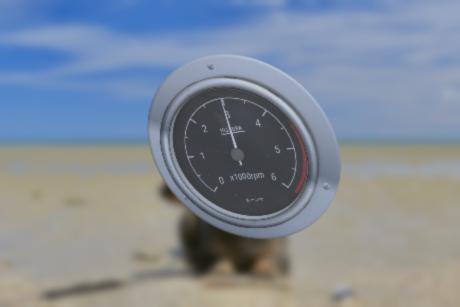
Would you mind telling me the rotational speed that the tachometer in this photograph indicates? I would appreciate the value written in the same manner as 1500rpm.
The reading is 3000rpm
